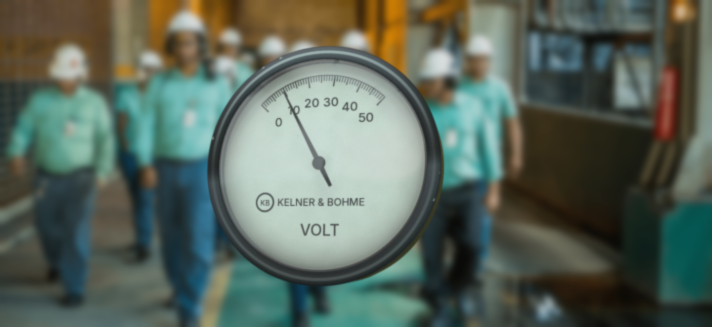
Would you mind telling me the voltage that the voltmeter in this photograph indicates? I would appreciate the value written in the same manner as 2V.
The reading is 10V
